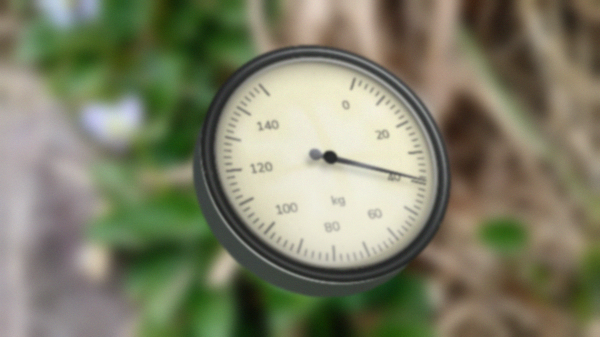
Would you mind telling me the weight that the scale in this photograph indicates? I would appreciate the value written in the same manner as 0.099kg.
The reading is 40kg
